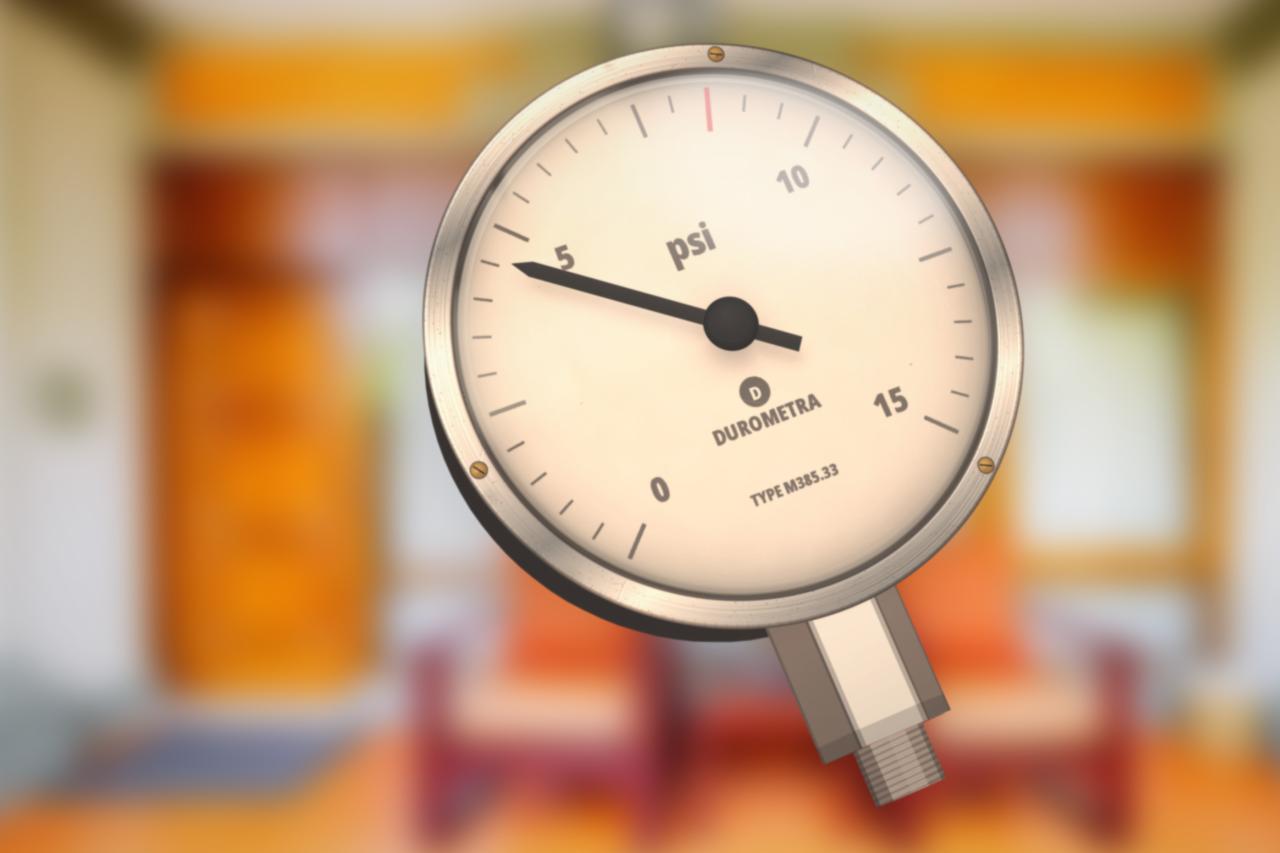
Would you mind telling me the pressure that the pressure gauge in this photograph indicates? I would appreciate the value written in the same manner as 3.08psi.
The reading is 4.5psi
